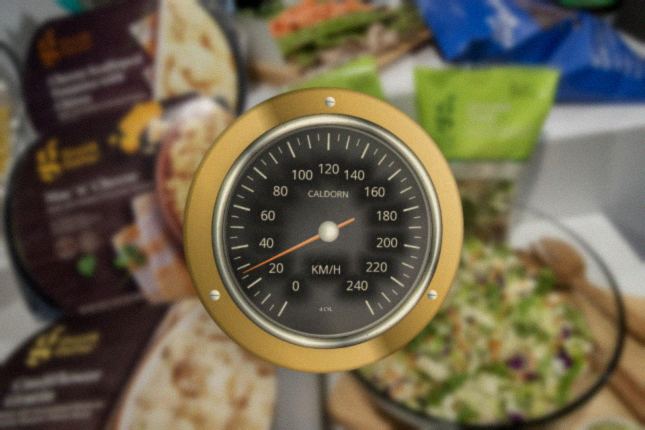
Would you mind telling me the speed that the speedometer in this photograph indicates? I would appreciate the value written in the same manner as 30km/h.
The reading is 27.5km/h
